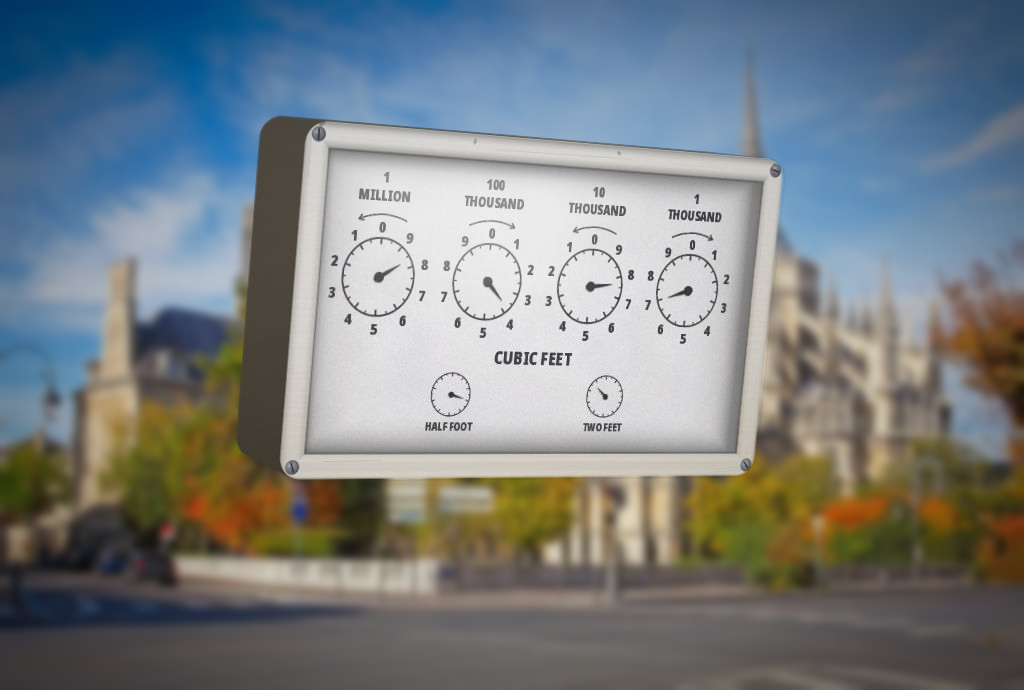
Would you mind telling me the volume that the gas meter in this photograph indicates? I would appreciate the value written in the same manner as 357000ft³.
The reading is 837700ft³
